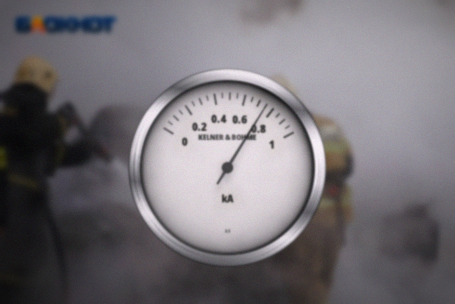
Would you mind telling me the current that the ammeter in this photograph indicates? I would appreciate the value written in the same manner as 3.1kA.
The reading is 0.75kA
